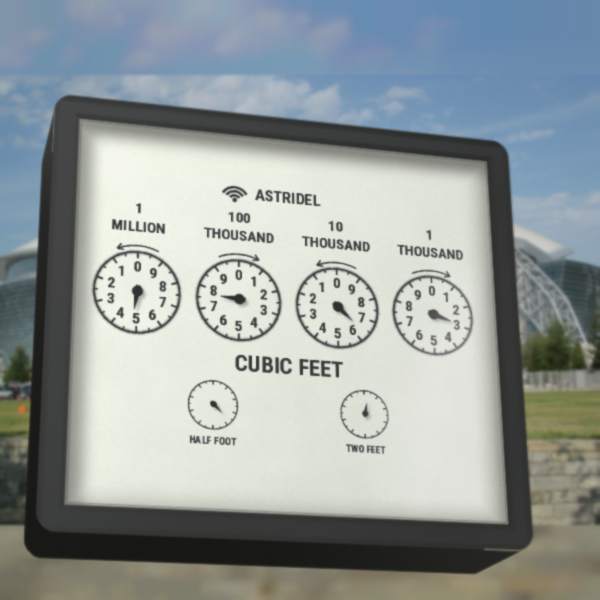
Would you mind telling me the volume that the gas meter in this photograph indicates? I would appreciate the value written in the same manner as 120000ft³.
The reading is 476300ft³
